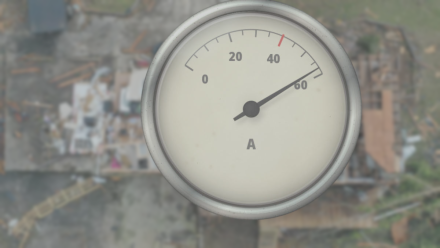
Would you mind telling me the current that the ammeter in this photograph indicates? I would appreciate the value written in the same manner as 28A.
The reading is 57.5A
